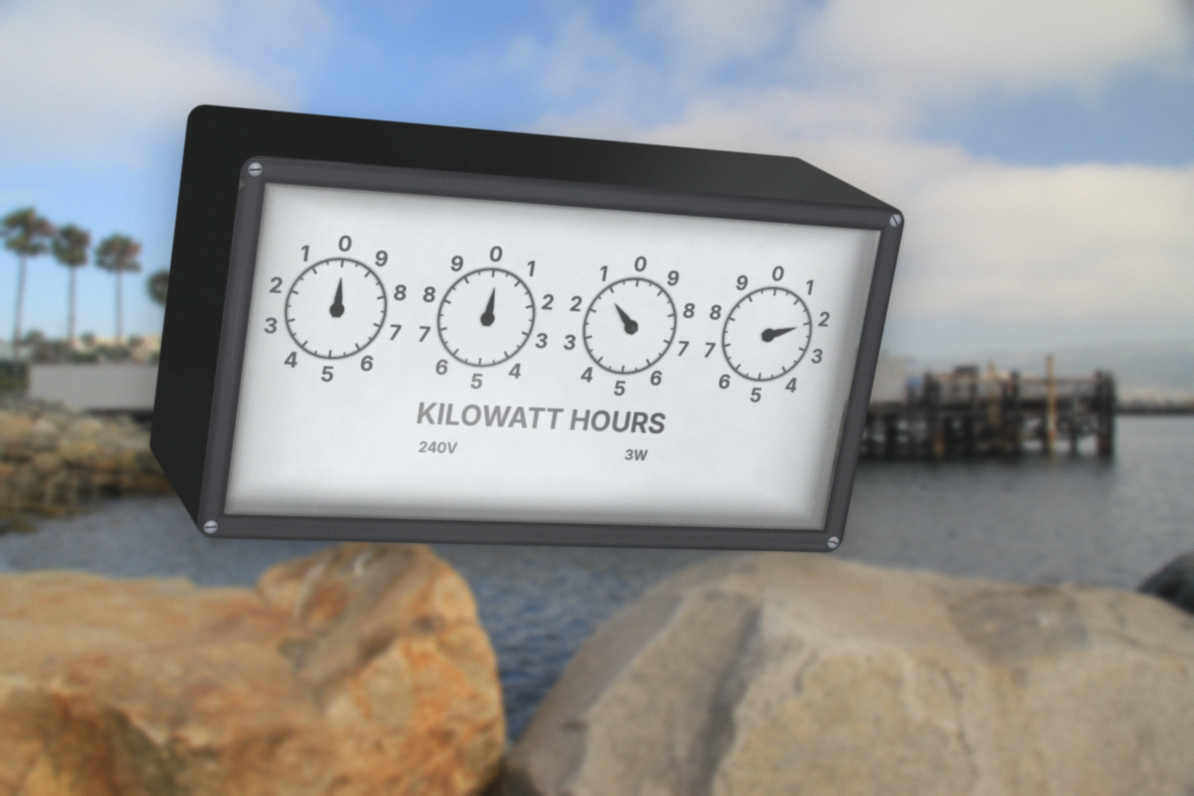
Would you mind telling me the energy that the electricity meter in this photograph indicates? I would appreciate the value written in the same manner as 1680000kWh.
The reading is 12kWh
